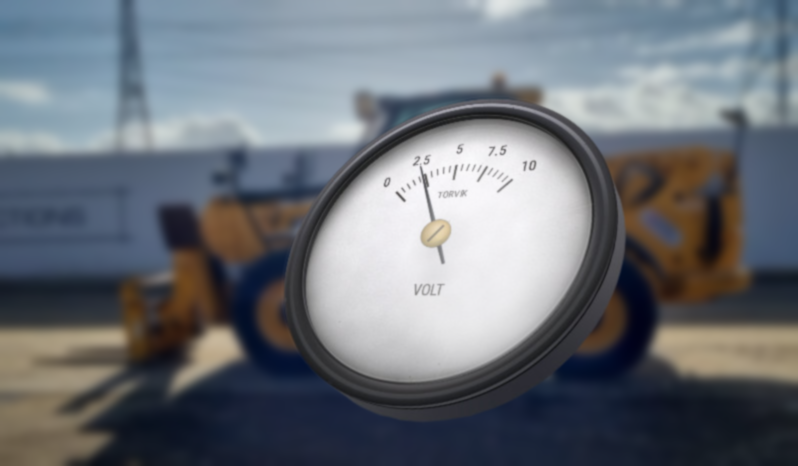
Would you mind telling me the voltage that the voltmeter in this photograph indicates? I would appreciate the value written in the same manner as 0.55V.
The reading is 2.5V
